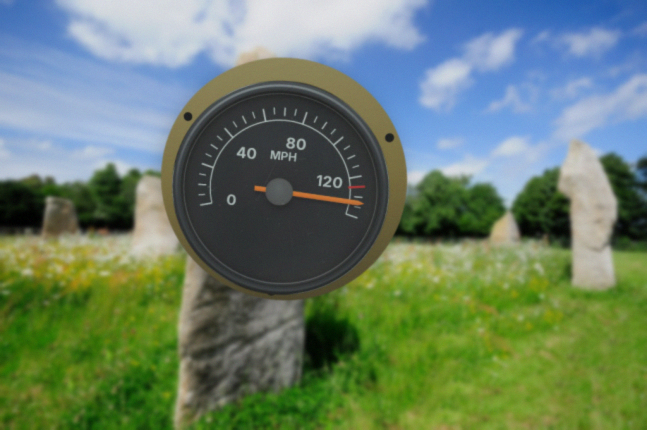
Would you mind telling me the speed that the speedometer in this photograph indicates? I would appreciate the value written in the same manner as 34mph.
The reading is 132.5mph
